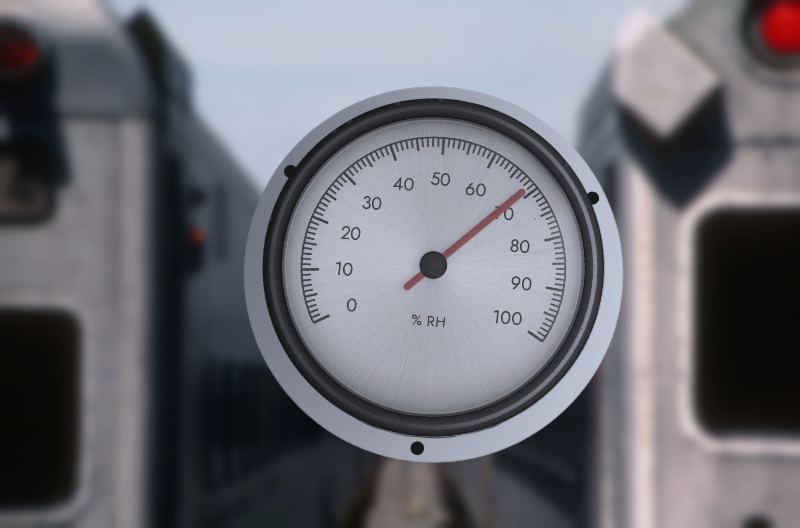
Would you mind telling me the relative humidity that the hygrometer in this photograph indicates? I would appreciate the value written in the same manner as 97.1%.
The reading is 69%
